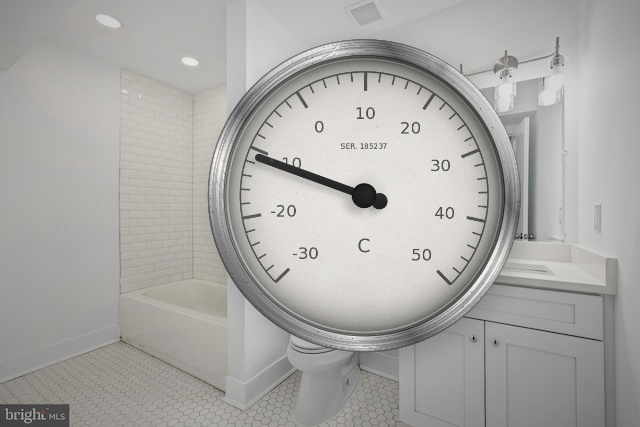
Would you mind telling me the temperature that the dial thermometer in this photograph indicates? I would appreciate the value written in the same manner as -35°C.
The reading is -11°C
